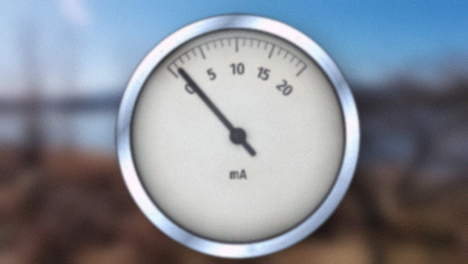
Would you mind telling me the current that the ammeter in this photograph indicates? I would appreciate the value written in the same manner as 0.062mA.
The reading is 1mA
